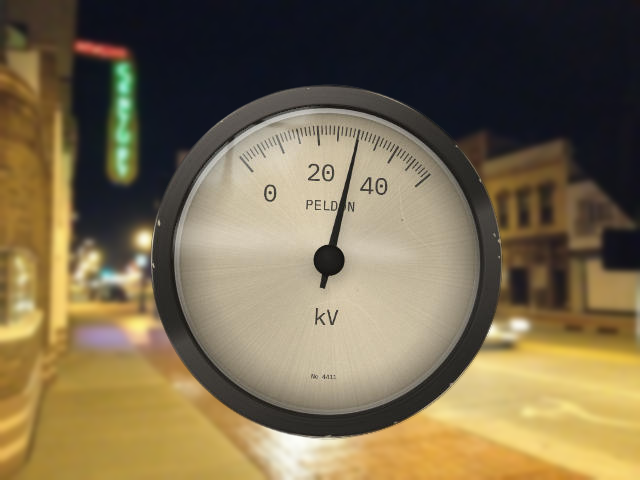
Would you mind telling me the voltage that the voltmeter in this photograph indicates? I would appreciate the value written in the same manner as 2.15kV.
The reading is 30kV
